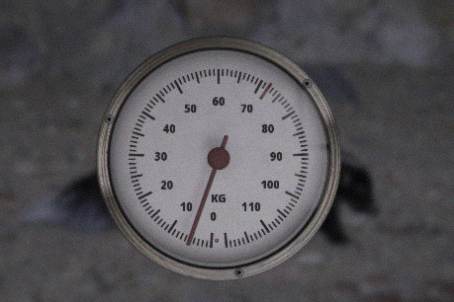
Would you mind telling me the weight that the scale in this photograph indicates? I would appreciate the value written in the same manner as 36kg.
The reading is 5kg
